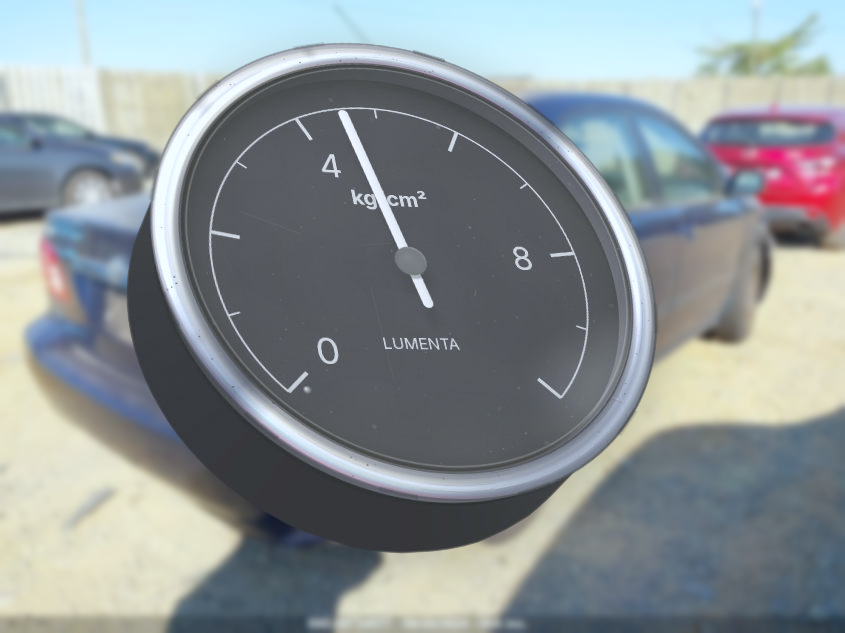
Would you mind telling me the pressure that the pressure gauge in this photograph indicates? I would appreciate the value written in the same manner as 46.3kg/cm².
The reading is 4.5kg/cm²
